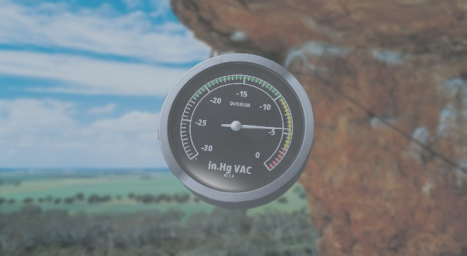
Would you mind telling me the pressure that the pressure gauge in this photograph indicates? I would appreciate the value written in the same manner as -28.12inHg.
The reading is -5.5inHg
